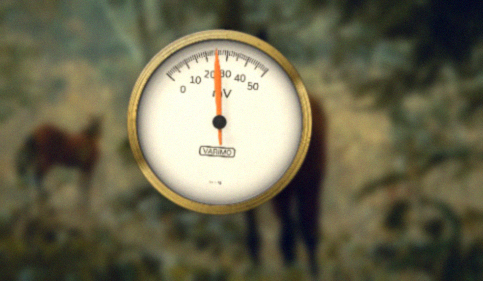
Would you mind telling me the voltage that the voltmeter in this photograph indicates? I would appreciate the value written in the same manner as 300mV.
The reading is 25mV
